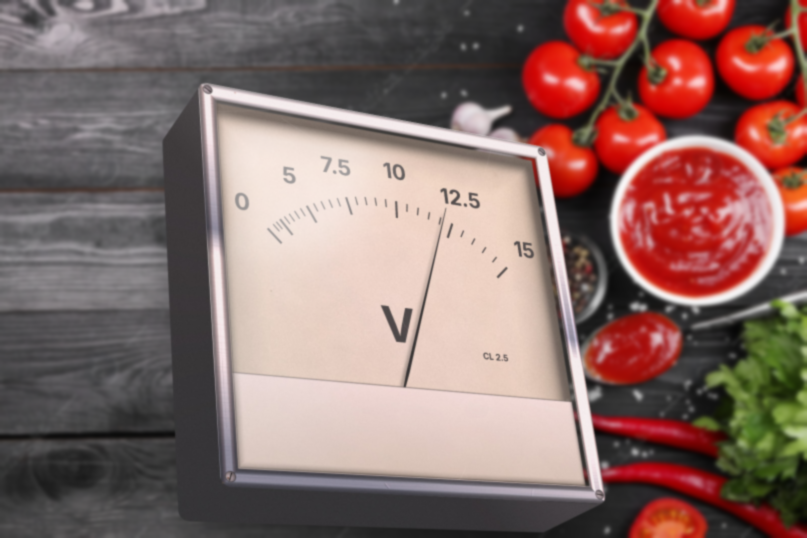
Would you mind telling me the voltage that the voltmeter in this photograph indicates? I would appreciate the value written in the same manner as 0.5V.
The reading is 12V
